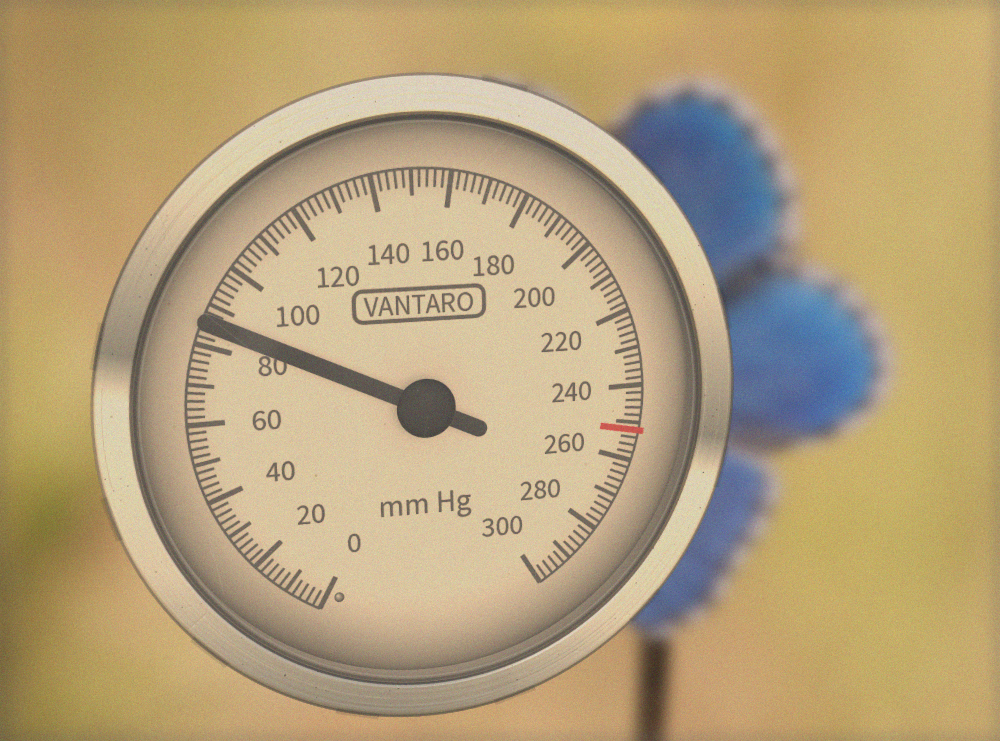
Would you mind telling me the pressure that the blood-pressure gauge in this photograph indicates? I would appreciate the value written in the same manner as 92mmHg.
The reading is 86mmHg
